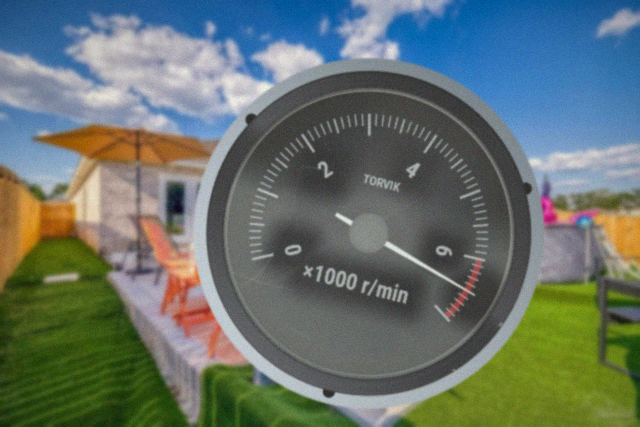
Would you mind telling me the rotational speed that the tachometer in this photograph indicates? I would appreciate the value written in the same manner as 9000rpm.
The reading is 6500rpm
